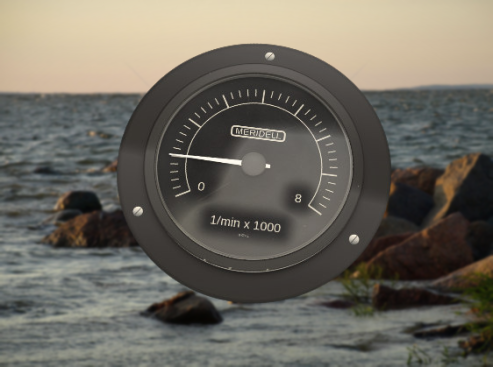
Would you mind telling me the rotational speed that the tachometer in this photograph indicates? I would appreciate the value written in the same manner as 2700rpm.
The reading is 1000rpm
